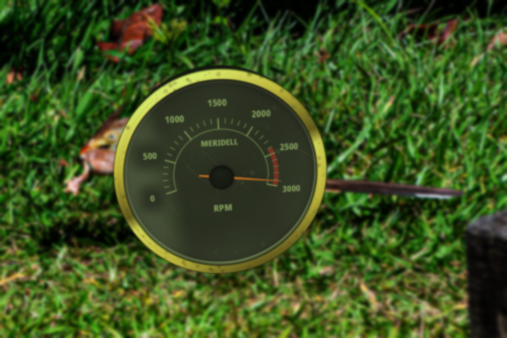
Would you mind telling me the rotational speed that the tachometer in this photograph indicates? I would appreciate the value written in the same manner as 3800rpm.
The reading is 2900rpm
